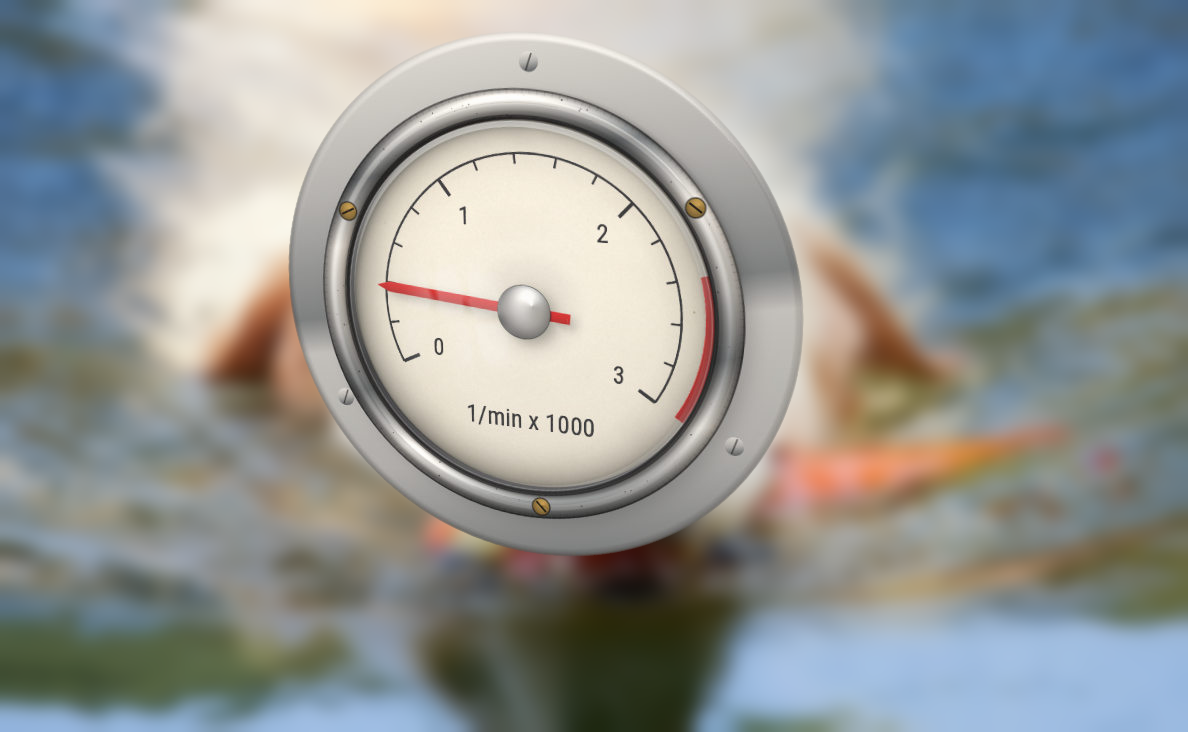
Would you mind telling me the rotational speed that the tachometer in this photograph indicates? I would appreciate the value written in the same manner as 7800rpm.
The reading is 400rpm
